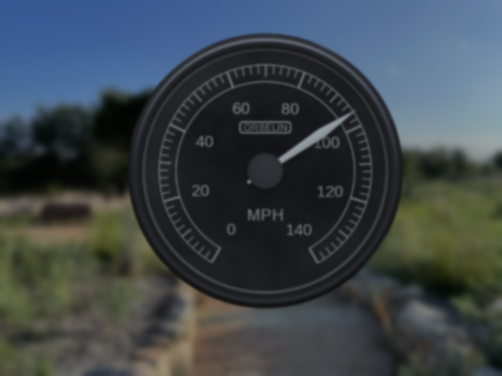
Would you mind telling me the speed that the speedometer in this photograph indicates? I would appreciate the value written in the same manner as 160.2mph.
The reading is 96mph
